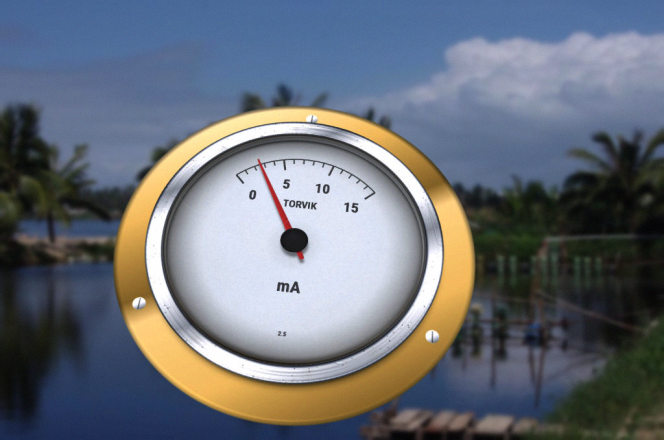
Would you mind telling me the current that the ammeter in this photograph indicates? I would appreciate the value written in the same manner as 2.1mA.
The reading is 2.5mA
